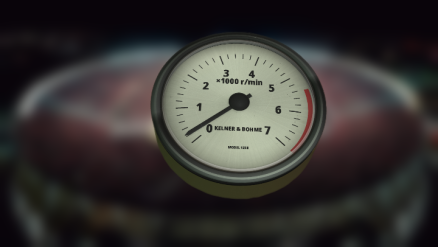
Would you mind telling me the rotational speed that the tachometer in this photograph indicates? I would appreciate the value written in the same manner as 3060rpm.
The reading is 200rpm
